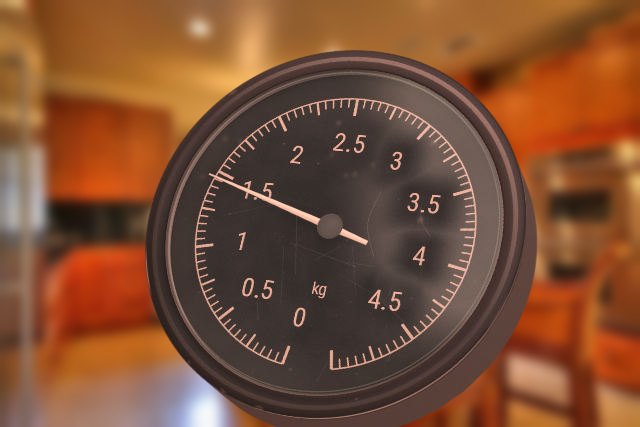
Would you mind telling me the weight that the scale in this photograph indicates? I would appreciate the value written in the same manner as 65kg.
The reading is 1.45kg
